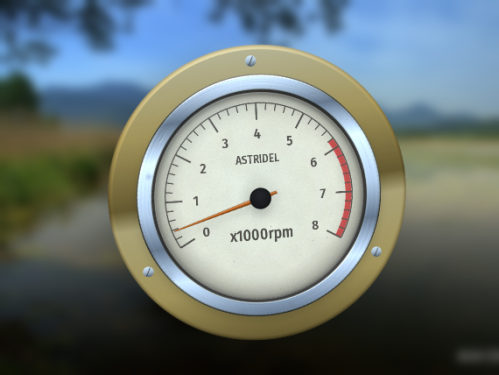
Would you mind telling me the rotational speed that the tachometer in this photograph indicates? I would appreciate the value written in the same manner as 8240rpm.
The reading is 400rpm
